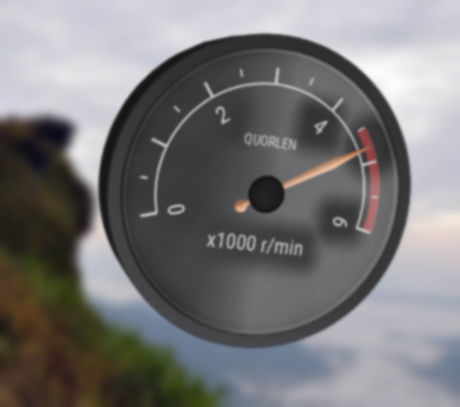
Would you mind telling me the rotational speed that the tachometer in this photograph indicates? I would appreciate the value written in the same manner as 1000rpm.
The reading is 4750rpm
